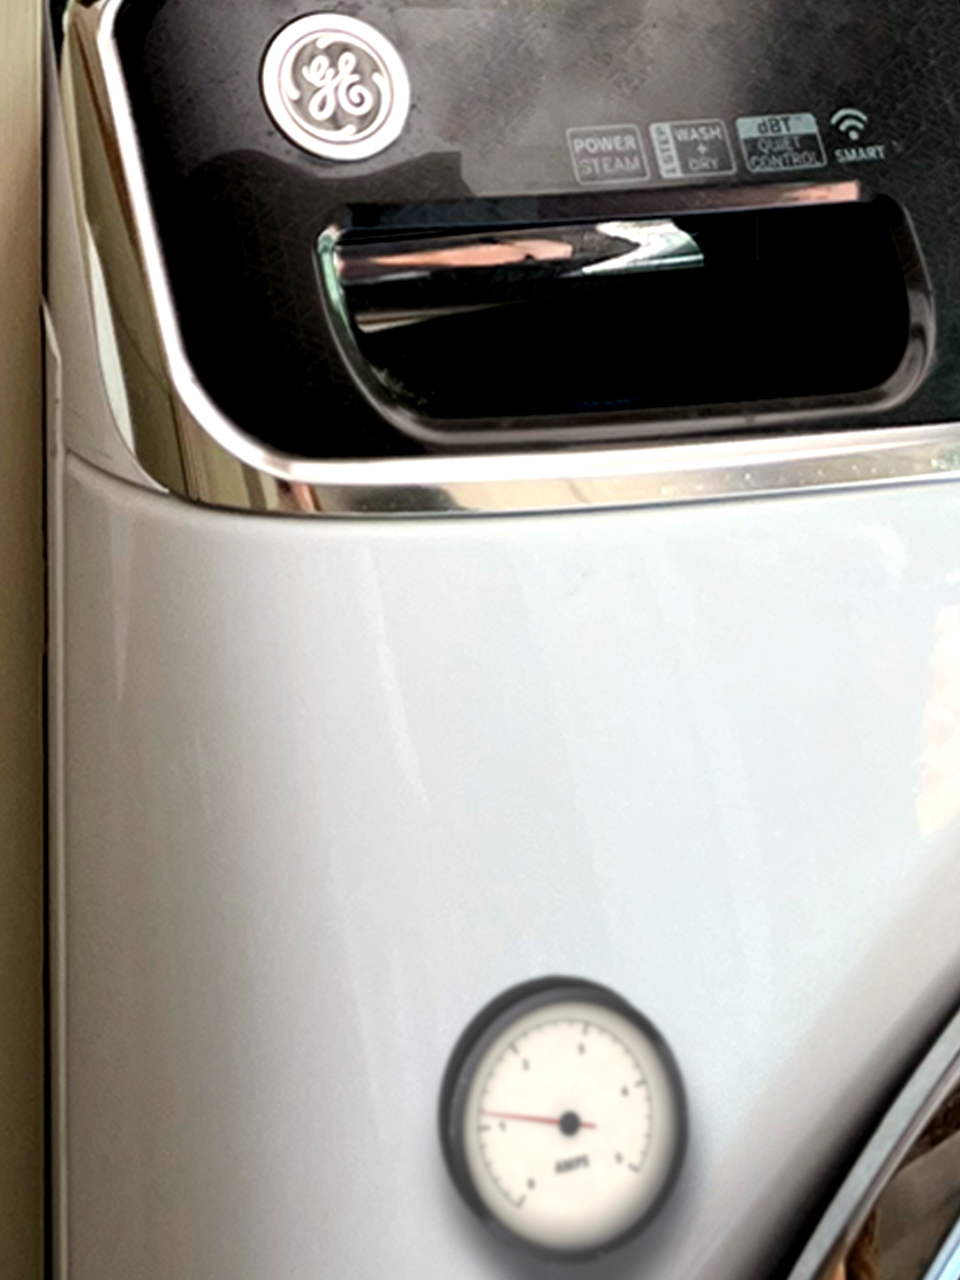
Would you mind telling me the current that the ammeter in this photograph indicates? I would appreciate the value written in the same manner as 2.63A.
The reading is 1.2A
